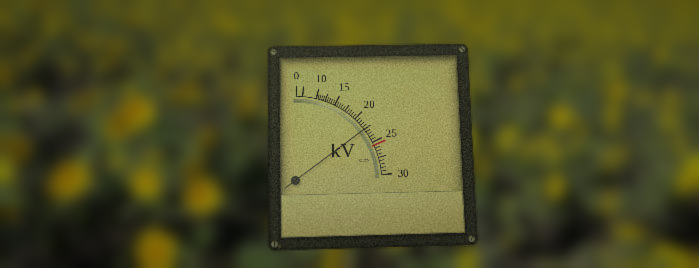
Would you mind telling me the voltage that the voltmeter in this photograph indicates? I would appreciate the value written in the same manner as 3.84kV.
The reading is 22.5kV
